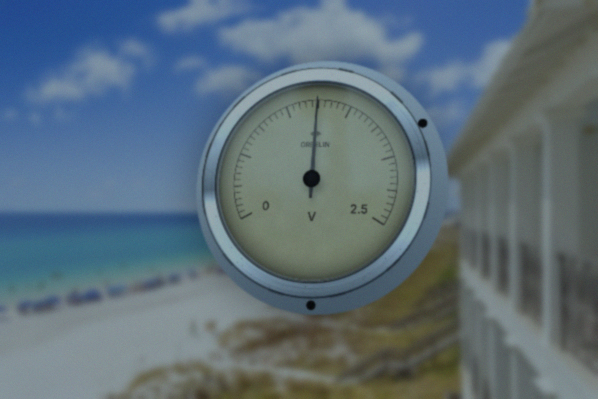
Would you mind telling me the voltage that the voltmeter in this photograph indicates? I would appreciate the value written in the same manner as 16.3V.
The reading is 1.25V
